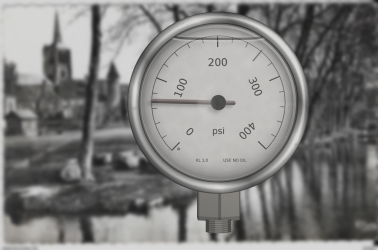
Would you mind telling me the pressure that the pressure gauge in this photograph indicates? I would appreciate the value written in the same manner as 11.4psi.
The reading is 70psi
